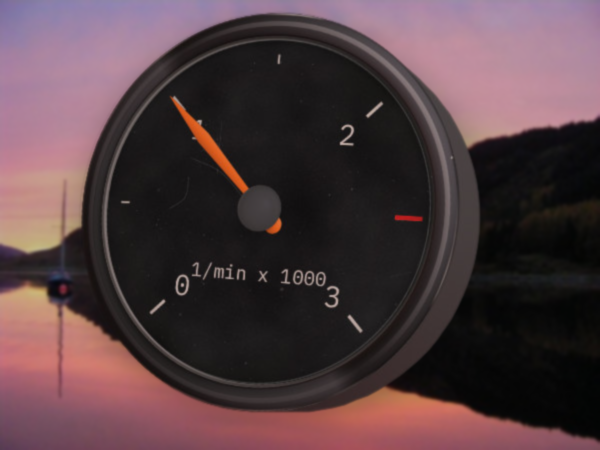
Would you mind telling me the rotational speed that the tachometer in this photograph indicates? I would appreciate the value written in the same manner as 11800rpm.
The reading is 1000rpm
